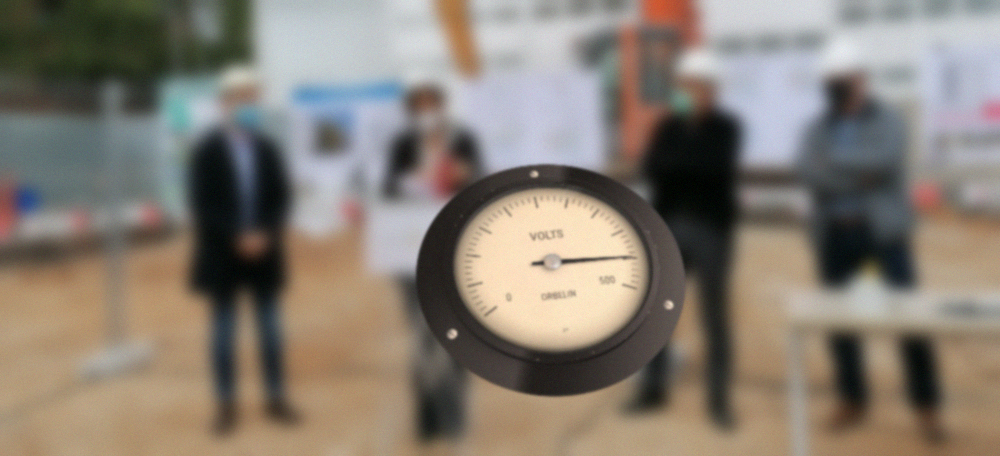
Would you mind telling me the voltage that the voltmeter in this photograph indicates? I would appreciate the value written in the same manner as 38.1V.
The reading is 450V
